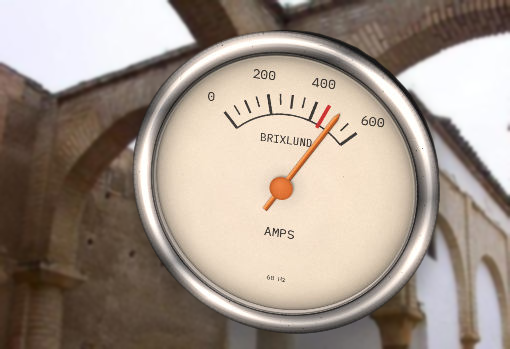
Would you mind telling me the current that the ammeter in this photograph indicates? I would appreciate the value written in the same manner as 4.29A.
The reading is 500A
